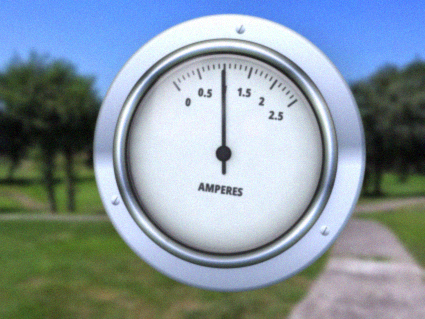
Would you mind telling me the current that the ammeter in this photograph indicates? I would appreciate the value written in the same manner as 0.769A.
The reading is 1A
